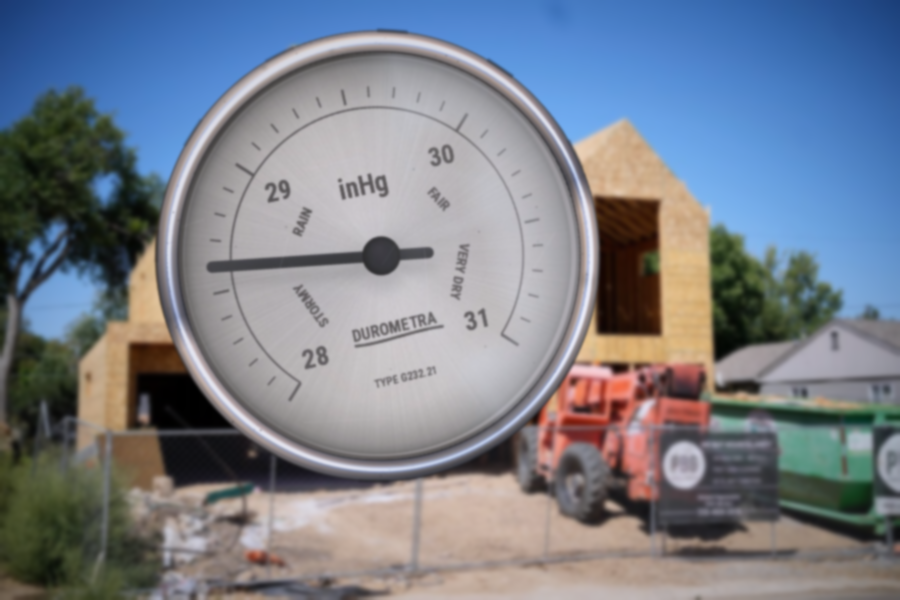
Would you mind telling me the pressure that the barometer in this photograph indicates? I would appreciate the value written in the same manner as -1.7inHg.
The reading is 28.6inHg
